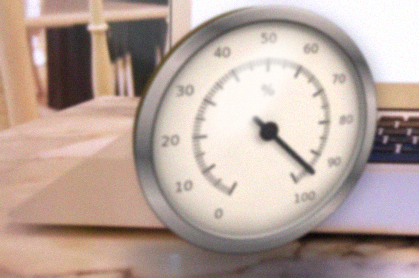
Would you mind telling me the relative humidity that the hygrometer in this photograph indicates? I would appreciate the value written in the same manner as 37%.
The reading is 95%
